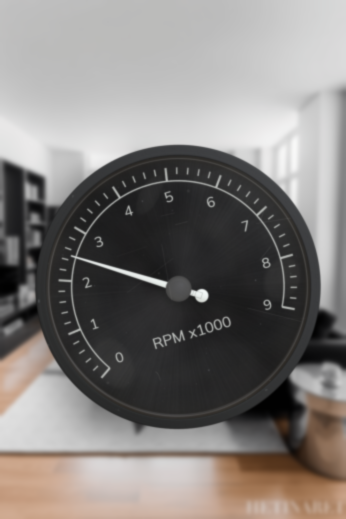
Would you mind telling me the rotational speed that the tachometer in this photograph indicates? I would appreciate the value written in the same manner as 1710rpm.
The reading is 2500rpm
